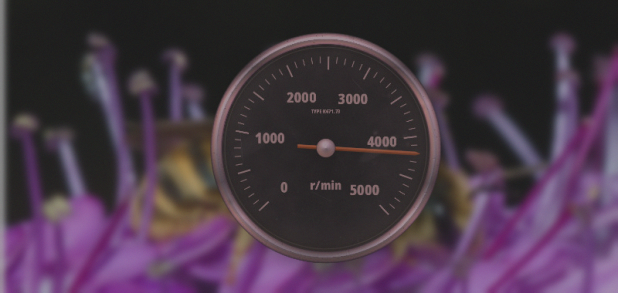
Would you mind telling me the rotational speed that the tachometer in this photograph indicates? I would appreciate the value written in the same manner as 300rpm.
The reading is 4200rpm
